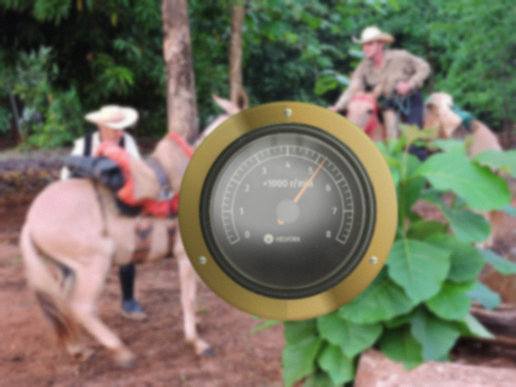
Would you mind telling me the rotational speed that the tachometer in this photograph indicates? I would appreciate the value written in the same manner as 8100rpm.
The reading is 5200rpm
